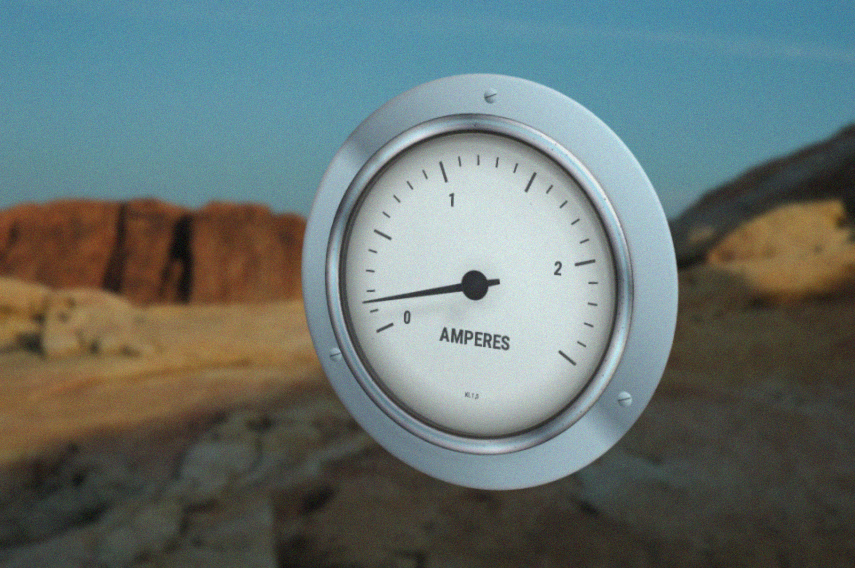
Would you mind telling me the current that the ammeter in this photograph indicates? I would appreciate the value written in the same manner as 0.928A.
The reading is 0.15A
